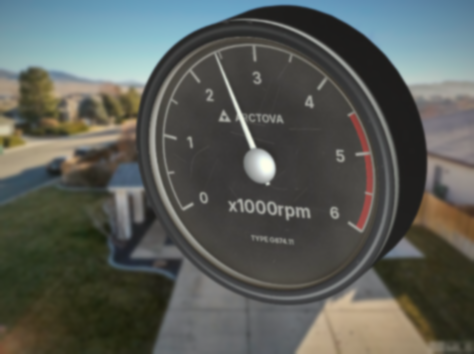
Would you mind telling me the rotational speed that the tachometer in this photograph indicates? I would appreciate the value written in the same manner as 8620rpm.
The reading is 2500rpm
